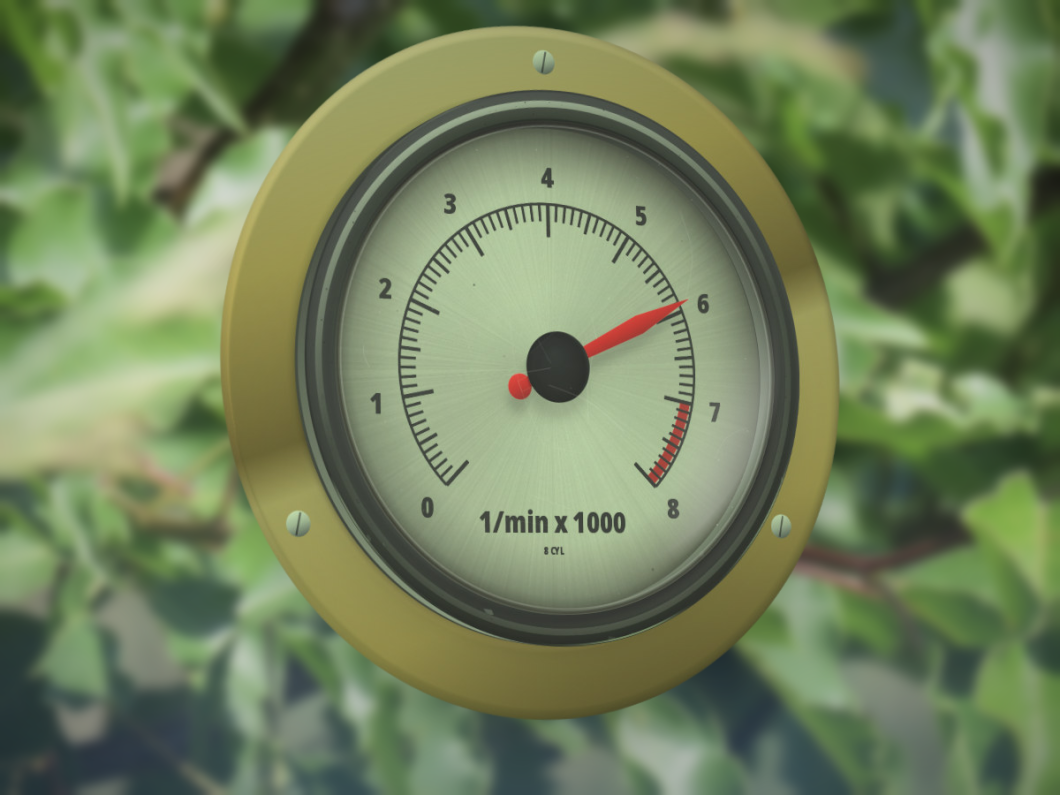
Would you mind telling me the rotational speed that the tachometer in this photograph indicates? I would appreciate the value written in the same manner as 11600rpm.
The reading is 5900rpm
